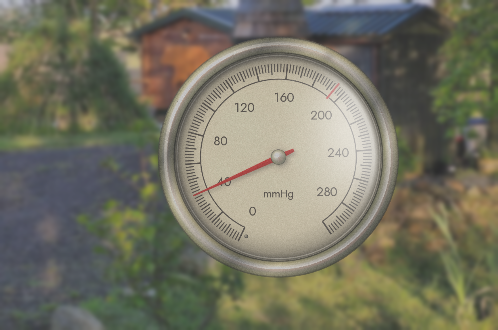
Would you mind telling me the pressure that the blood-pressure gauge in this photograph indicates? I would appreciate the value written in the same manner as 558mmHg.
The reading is 40mmHg
